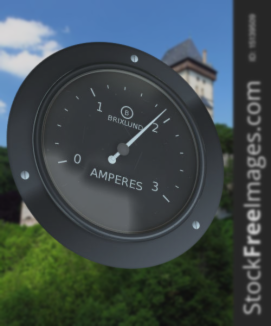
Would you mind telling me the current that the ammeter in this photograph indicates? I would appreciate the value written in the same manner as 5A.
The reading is 1.9A
